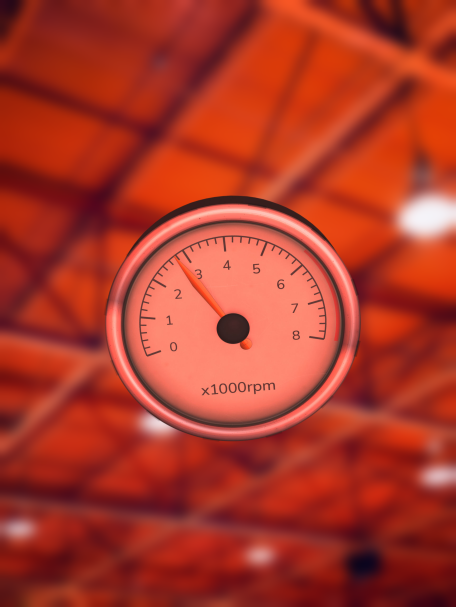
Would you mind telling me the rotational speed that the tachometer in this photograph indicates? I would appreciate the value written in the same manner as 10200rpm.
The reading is 2800rpm
